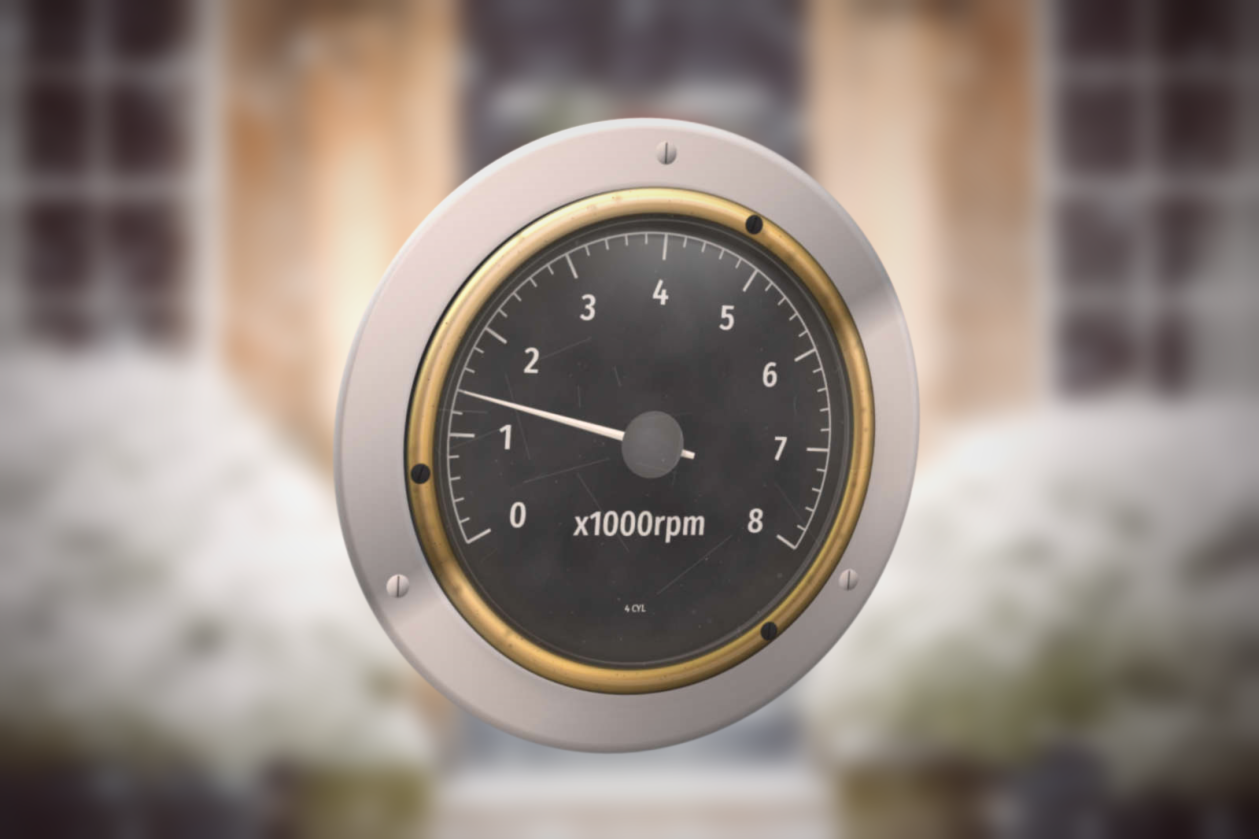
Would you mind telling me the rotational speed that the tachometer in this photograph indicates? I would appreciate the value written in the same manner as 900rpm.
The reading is 1400rpm
